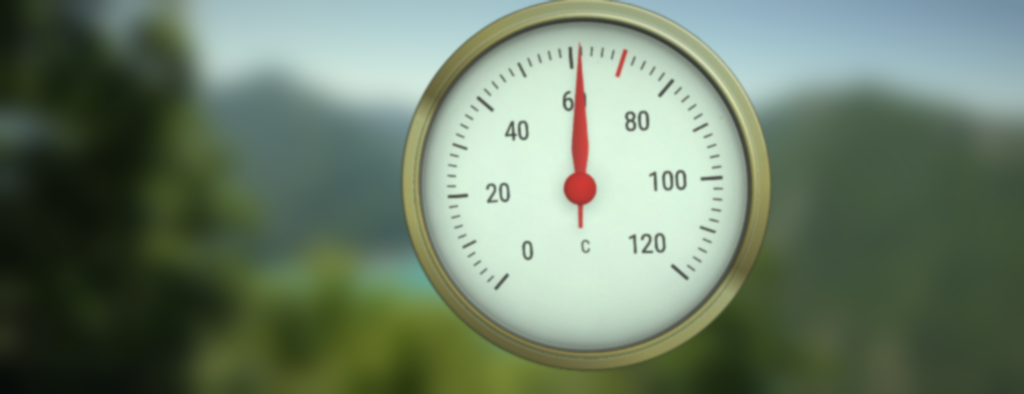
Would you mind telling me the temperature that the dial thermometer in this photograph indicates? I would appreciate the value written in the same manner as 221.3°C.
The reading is 62°C
